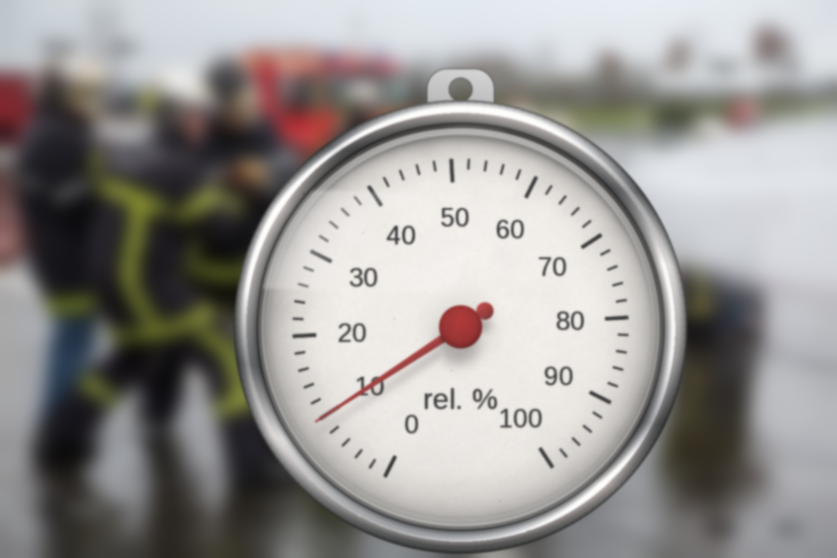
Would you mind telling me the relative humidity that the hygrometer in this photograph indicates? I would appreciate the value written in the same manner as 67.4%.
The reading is 10%
